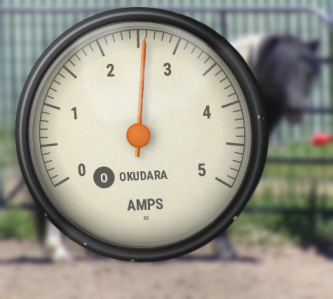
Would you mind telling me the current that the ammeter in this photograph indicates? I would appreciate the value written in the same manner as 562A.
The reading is 2.6A
